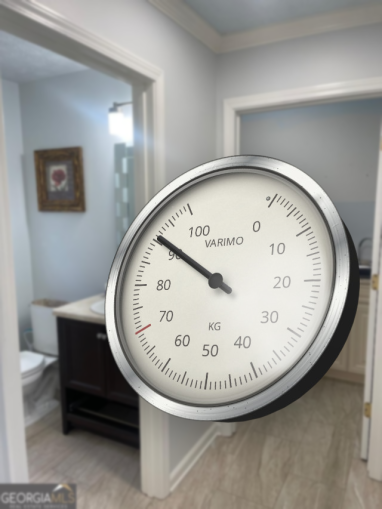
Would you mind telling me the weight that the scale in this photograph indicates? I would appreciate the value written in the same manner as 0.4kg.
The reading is 91kg
